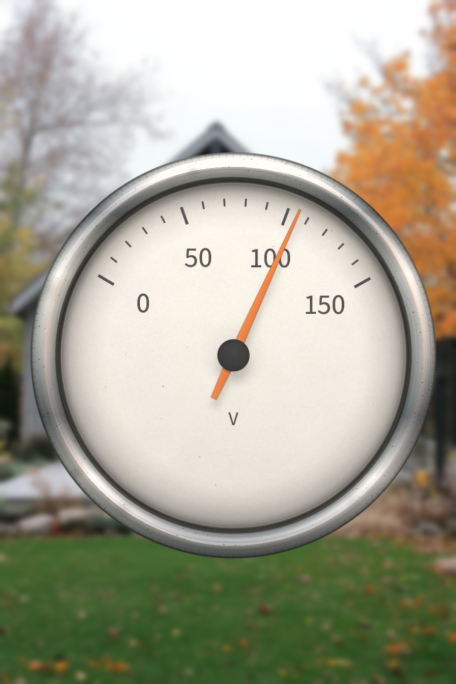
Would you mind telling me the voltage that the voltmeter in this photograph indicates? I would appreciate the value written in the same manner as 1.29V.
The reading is 105V
